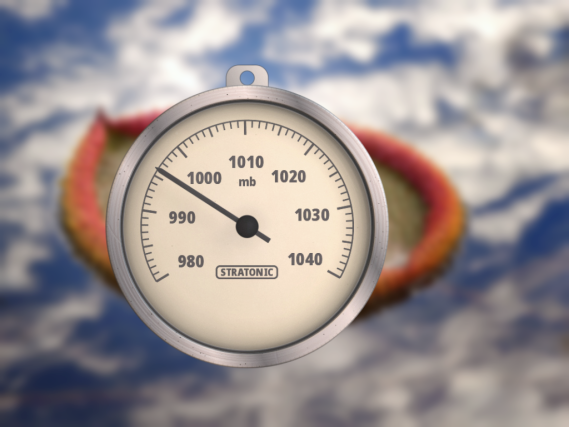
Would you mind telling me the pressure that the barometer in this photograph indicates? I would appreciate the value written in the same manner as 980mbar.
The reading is 996mbar
